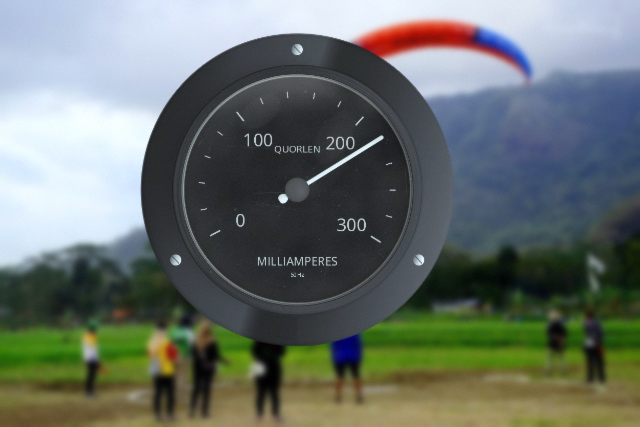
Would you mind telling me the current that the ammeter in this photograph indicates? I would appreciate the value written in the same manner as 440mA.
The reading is 220mA
